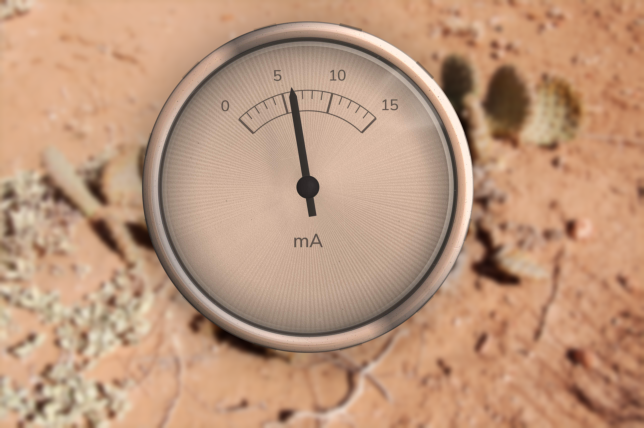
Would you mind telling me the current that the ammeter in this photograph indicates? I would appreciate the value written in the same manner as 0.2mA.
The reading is 6mA
